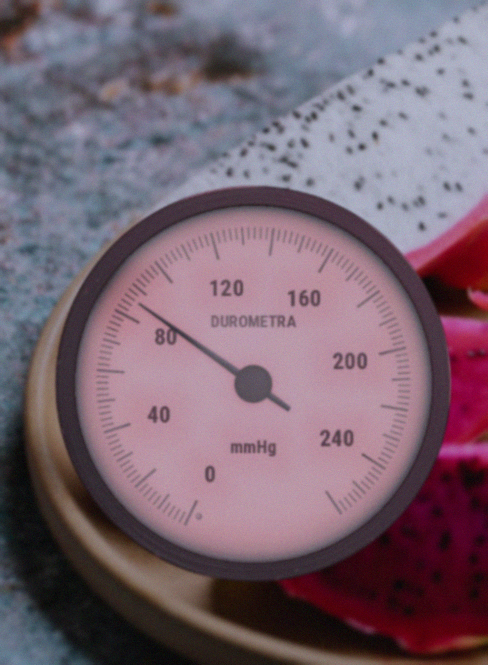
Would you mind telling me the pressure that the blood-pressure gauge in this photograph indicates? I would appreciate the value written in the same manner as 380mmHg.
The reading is 86mmHg
